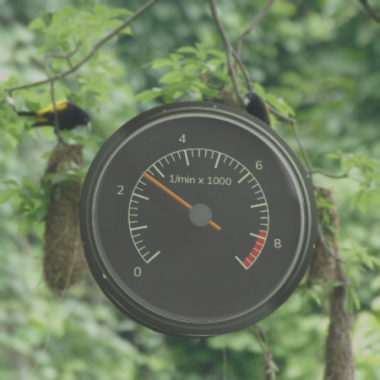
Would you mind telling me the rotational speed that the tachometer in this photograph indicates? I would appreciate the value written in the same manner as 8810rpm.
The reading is 2600rpm
